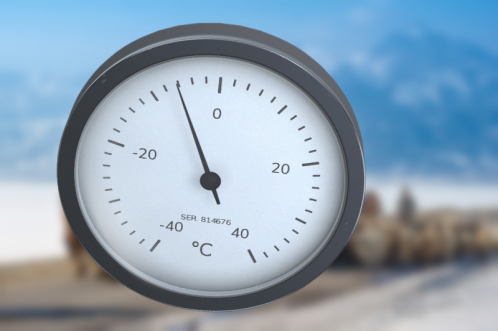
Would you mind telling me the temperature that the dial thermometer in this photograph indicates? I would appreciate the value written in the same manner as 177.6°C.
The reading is -6°C
